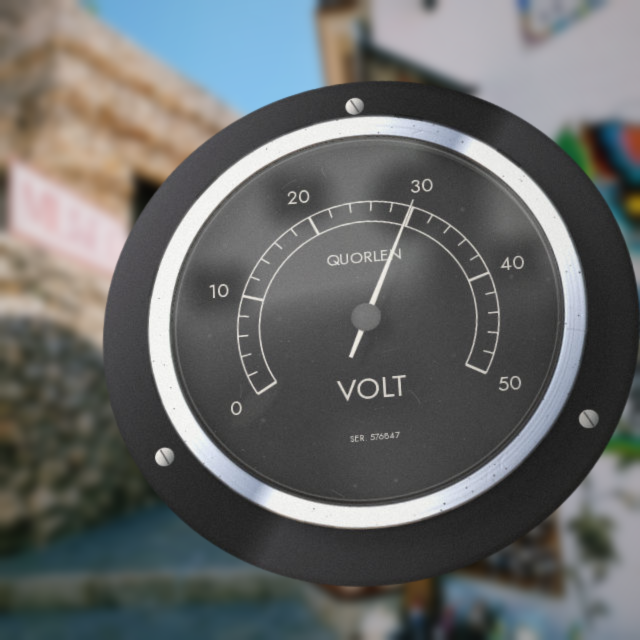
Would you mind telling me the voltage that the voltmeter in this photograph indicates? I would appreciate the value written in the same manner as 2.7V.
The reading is 30V
